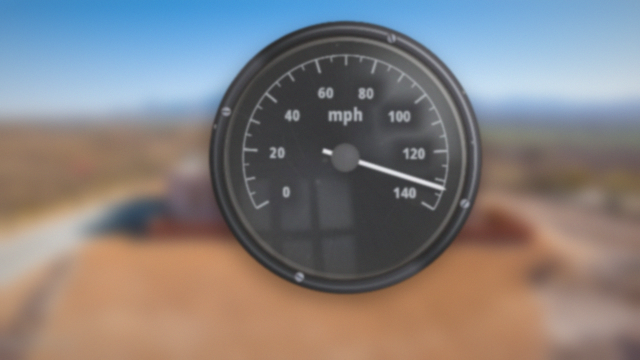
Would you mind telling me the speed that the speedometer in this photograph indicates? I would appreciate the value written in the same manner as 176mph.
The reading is 132.5mph
